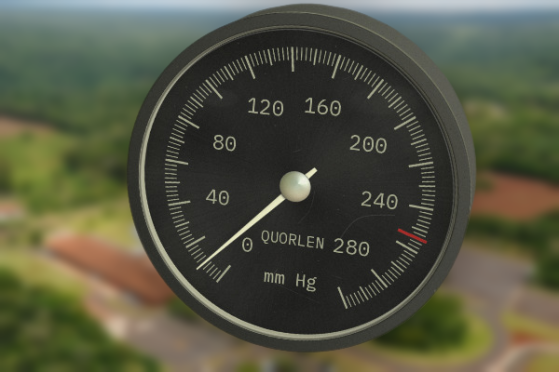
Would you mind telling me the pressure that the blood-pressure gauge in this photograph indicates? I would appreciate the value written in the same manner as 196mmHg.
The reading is 10mmHg
